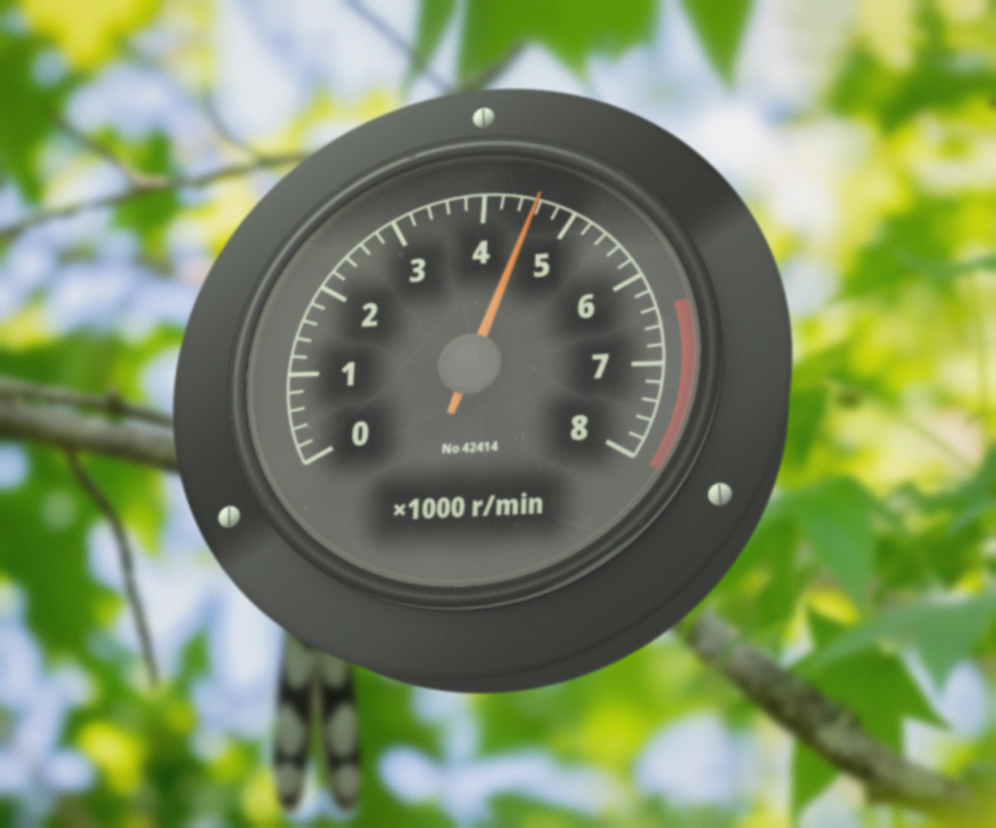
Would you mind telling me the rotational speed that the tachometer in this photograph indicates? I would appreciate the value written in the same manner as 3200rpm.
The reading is 4600rpm
